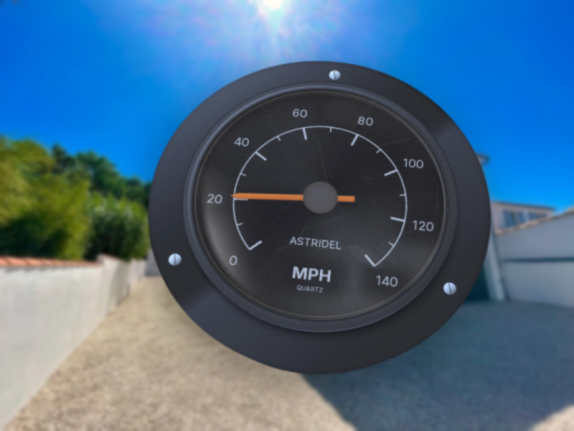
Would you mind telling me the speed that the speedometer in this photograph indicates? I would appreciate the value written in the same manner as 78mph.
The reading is 20mph
